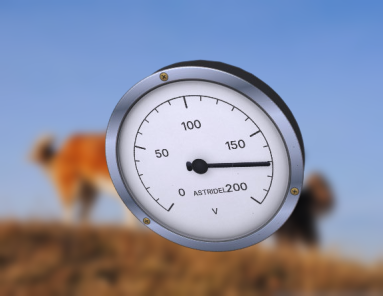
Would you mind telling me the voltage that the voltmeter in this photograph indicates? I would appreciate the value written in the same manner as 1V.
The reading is 170V
